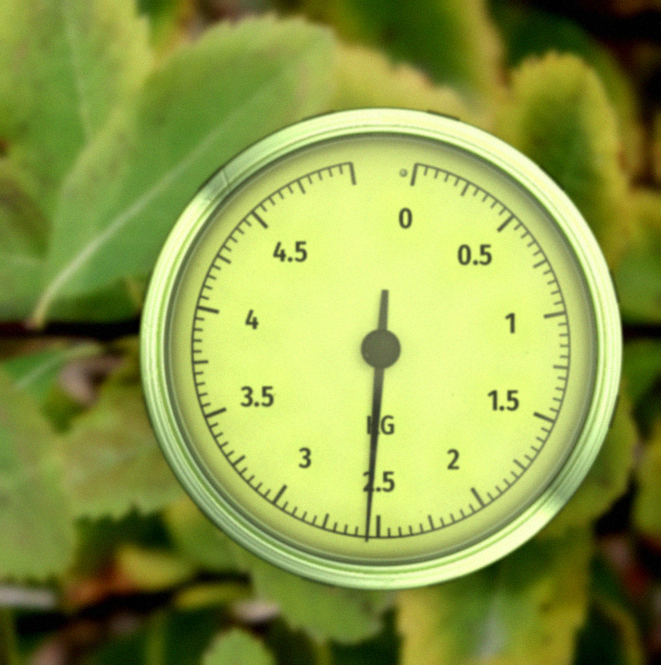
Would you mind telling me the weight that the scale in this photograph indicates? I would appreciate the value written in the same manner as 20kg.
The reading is 2.55kg
